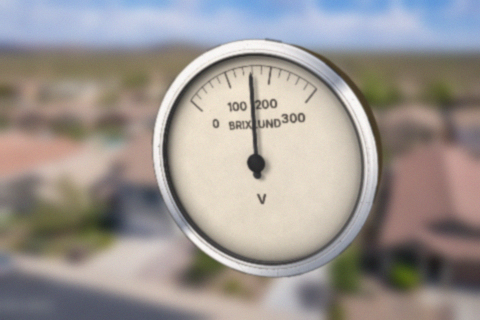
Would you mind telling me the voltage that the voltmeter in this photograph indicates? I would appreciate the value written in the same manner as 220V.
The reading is 160V
